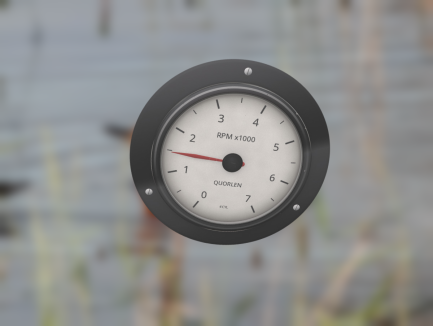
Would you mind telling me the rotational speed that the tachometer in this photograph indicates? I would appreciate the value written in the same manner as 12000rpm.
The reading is 1500rpm
